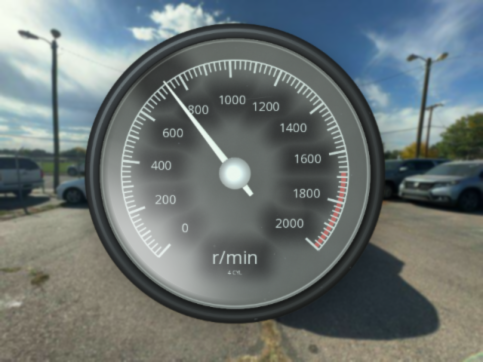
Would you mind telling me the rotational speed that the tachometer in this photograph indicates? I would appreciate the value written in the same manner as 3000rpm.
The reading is 740rpm
